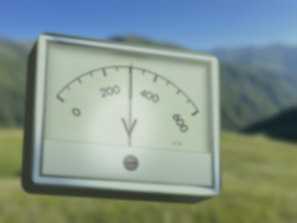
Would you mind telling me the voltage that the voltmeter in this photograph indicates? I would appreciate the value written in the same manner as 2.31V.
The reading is 300V
